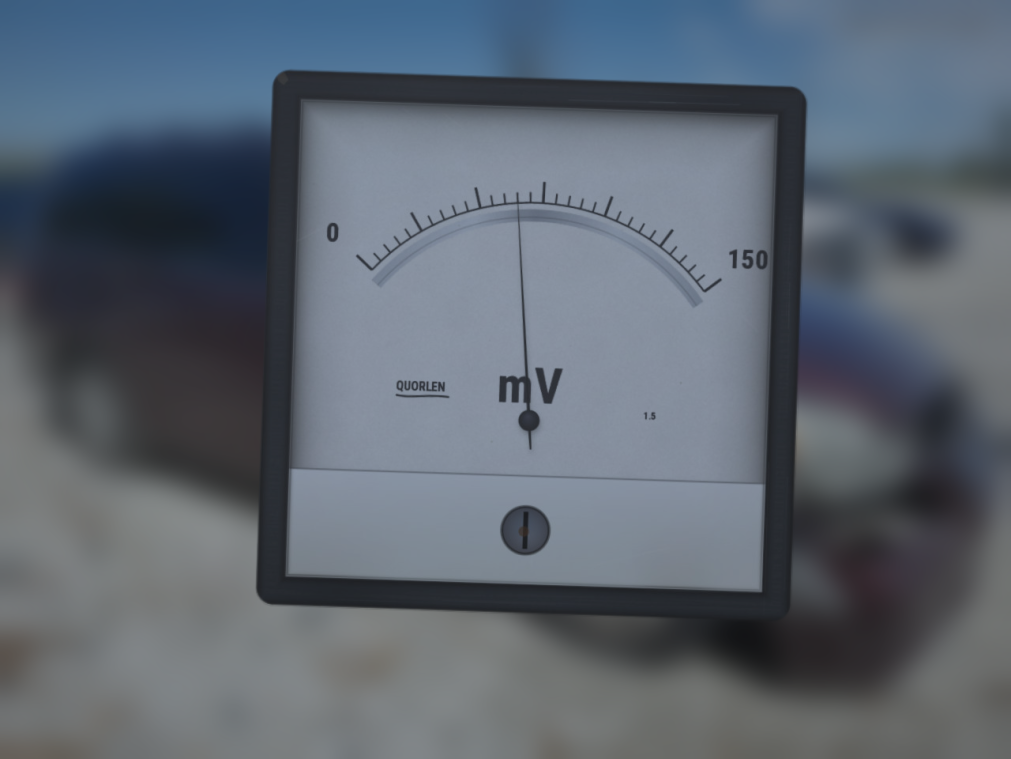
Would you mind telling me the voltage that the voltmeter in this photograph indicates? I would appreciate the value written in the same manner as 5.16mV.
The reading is 65mV
